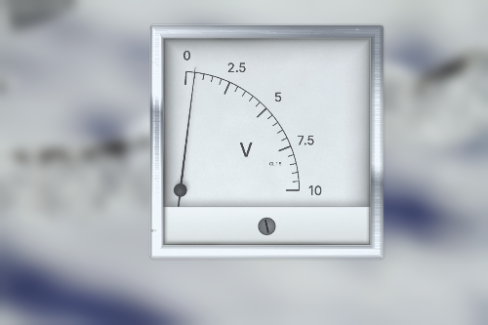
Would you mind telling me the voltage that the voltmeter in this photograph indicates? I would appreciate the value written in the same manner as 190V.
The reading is 0.5V
